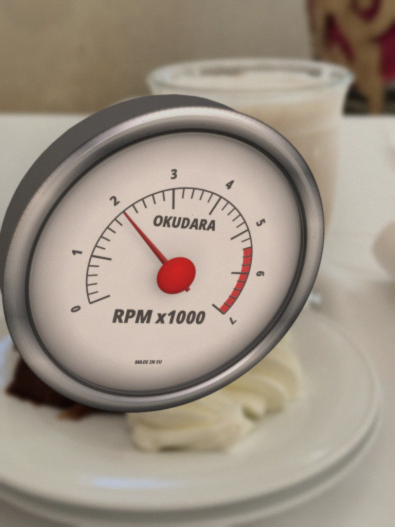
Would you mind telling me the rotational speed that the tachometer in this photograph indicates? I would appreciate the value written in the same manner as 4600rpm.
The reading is 2000rpm
